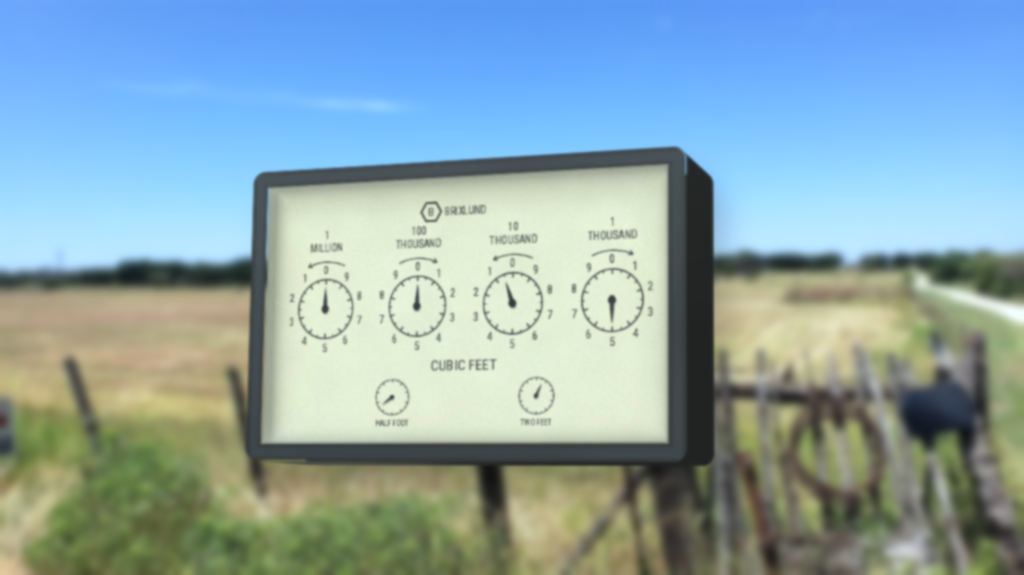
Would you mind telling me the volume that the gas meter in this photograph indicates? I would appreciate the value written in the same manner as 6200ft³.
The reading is 500ft³
